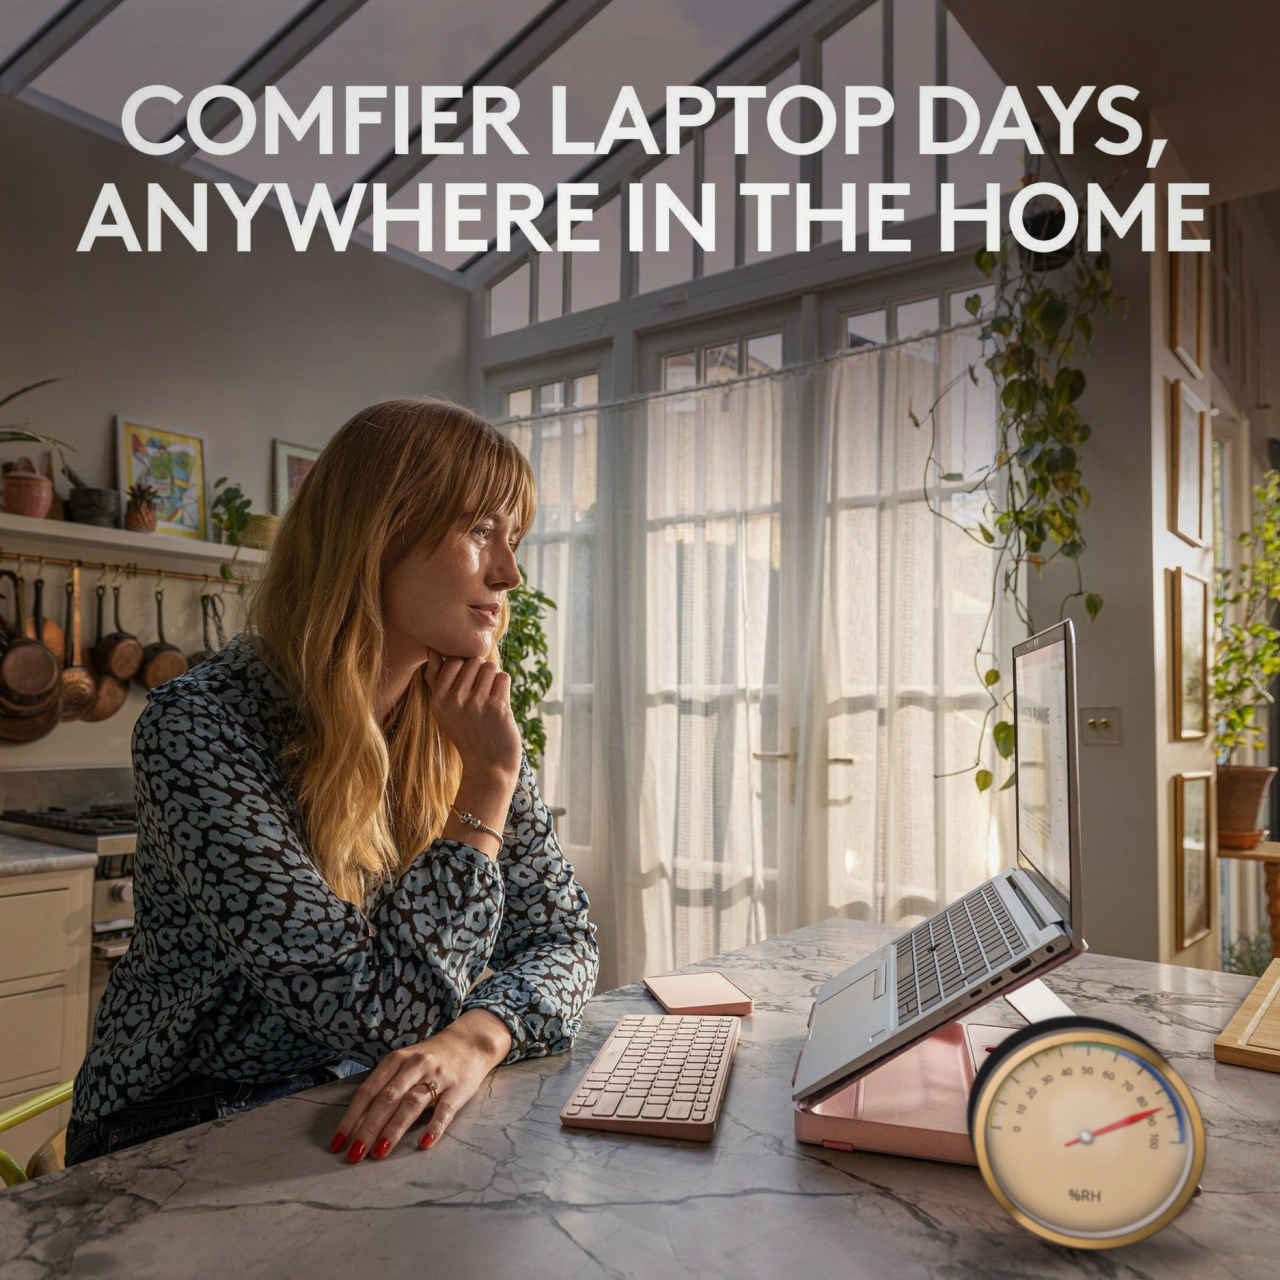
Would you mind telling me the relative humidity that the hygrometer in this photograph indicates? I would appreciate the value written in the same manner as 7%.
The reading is 85%
